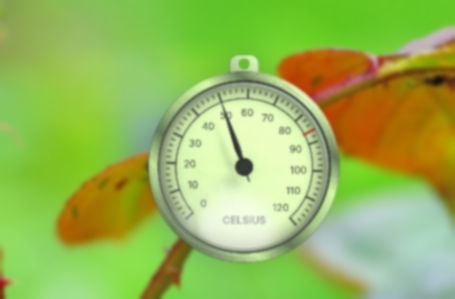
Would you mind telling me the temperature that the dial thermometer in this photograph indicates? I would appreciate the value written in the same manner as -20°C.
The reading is 50°C
